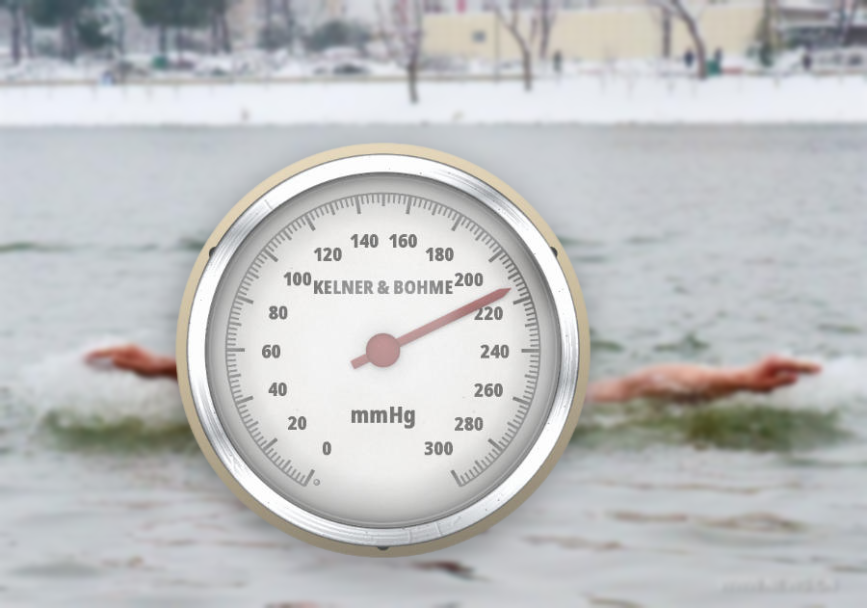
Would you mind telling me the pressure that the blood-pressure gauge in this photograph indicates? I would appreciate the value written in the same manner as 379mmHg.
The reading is 214mmHg
